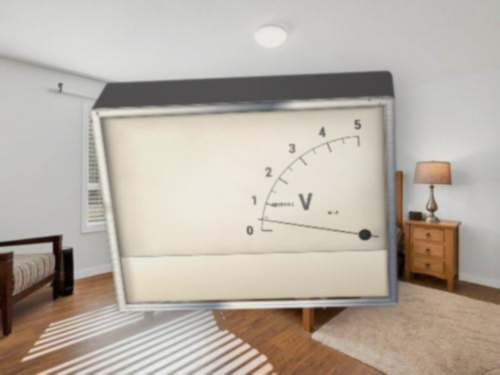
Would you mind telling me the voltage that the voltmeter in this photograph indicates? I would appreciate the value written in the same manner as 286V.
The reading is 0.5V
